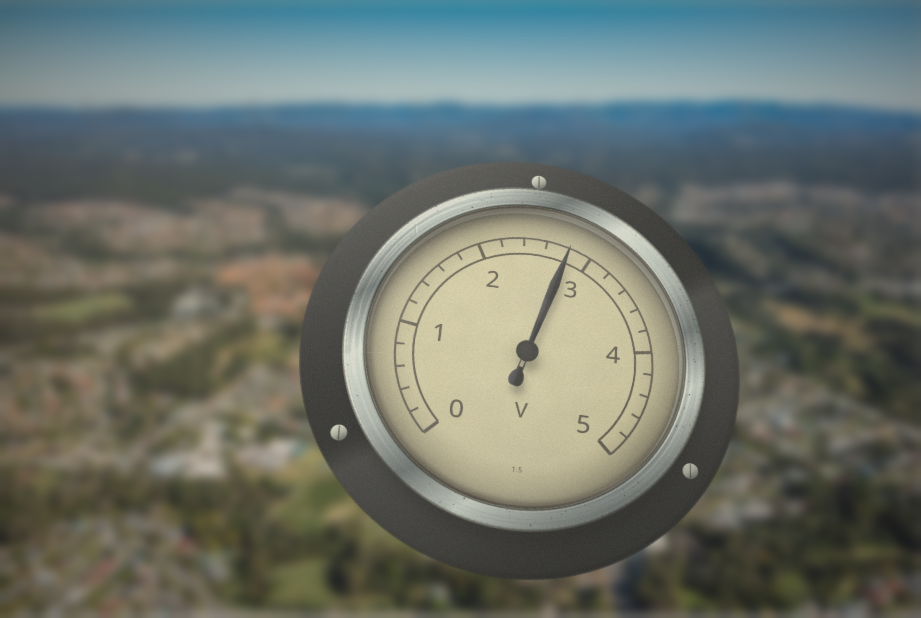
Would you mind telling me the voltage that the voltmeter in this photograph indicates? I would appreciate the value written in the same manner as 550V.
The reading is 2.8V
